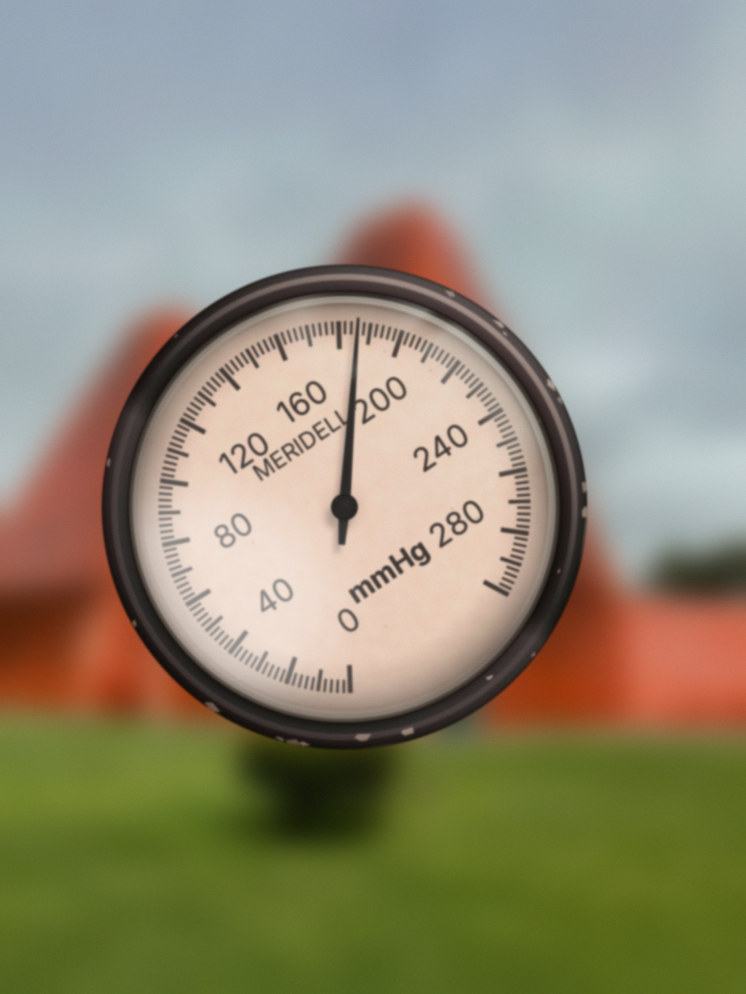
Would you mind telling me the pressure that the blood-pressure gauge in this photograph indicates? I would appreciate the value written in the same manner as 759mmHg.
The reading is 186mmHg
